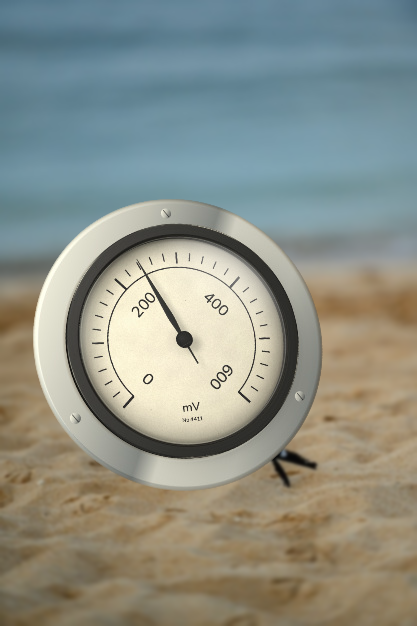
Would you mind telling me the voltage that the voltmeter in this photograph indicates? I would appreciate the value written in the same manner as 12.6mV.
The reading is 240mV
